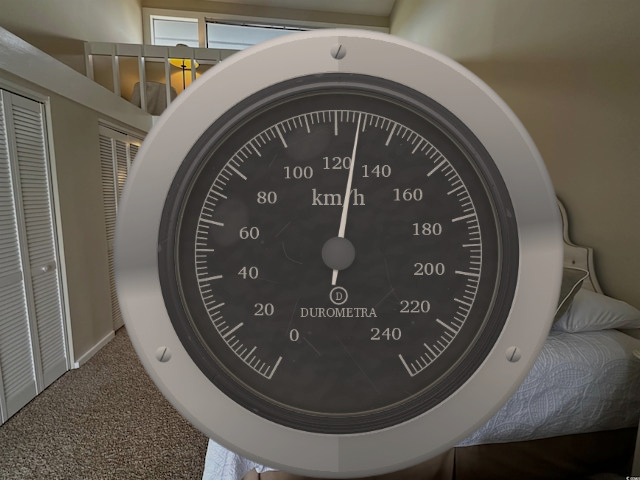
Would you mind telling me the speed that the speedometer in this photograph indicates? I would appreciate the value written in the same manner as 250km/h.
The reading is 128km/h
